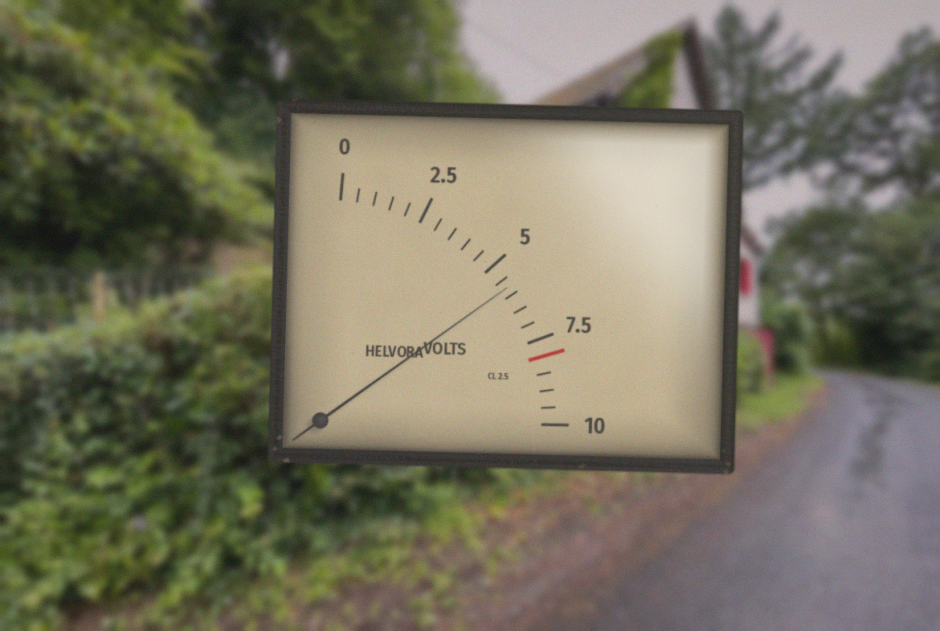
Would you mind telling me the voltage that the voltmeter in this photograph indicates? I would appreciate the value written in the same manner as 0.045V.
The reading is 5.75V
